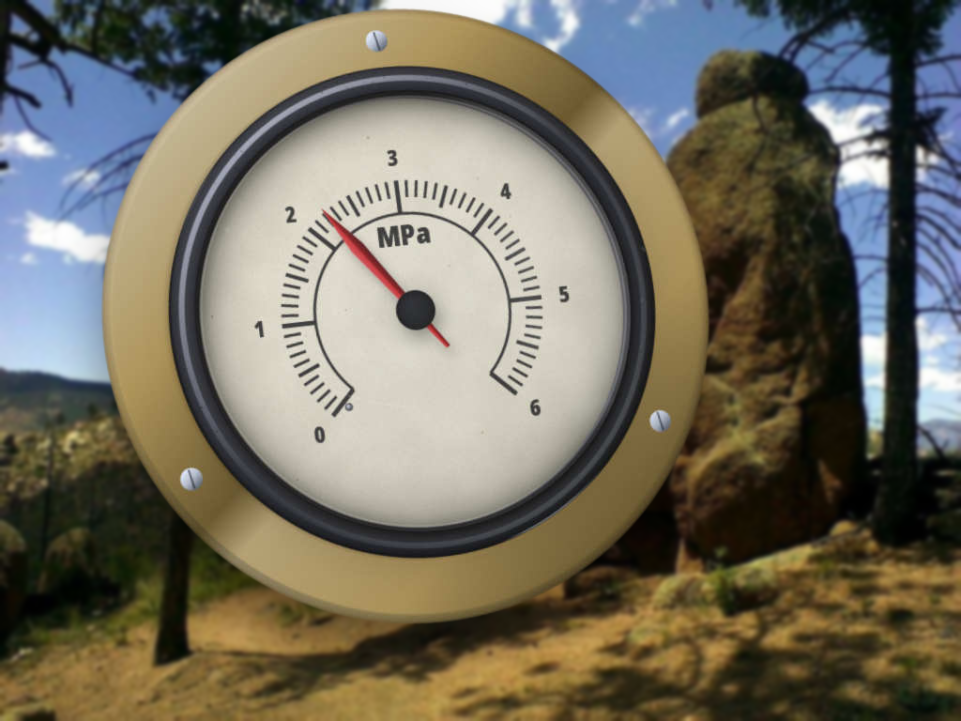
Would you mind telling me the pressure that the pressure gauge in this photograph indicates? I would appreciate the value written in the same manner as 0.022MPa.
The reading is 2.2MPa
